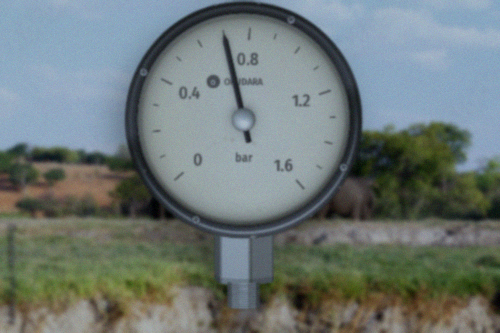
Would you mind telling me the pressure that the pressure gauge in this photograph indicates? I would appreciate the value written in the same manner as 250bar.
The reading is 0.7bar
